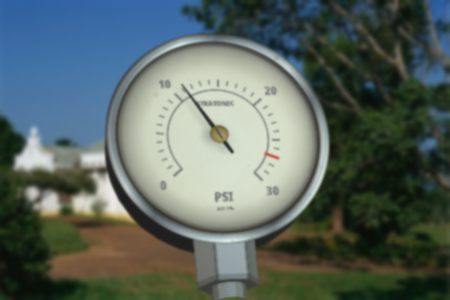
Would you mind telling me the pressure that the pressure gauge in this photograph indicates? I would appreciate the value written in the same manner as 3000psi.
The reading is 11psi
